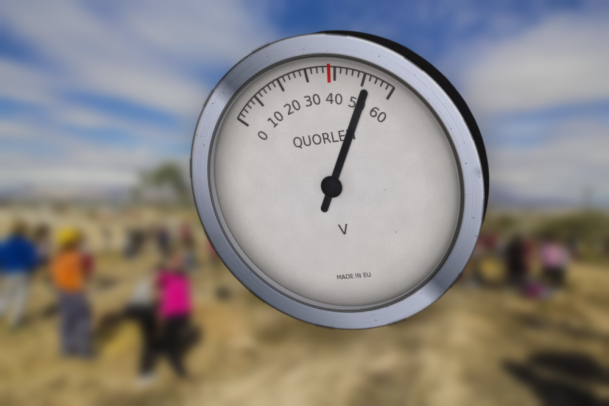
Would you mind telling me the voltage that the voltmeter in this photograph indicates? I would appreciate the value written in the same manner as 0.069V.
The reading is 52V
